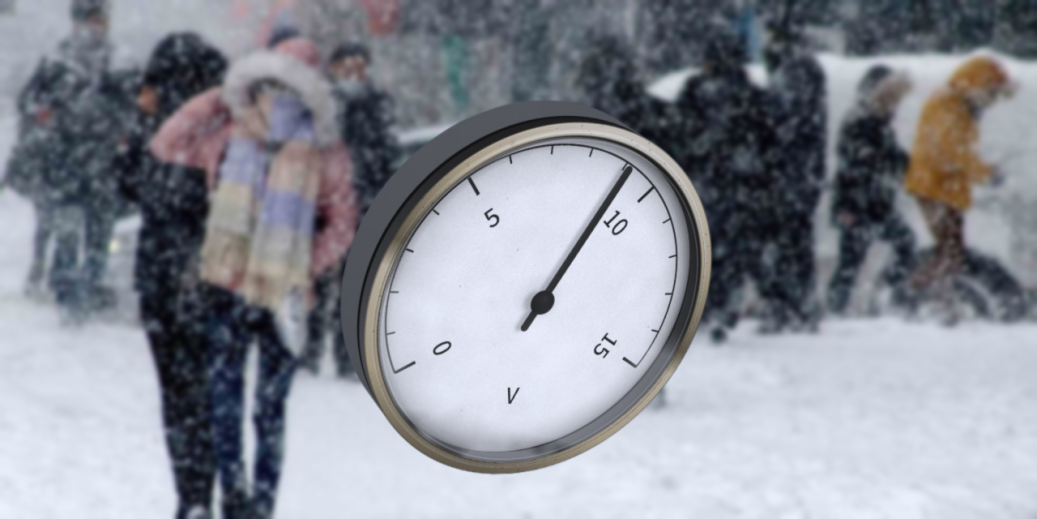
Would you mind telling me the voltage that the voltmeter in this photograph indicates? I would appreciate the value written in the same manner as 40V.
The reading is 9V
